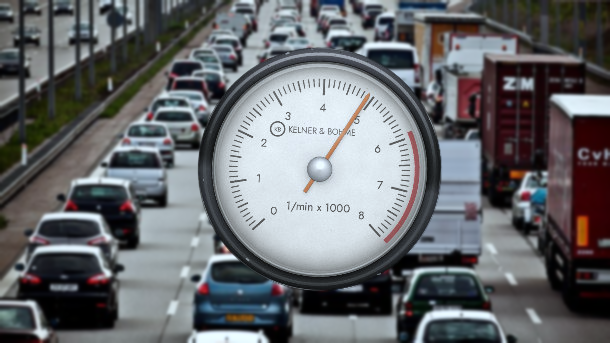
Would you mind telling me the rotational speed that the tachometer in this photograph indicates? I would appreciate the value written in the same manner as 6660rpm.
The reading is 4900rpm
